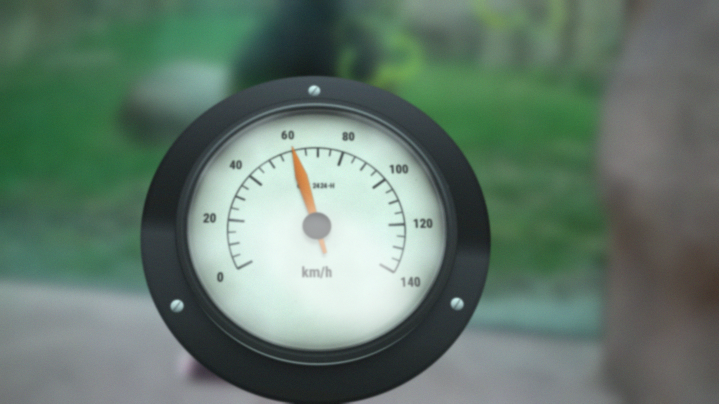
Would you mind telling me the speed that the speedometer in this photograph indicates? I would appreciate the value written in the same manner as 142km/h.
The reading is 60km/h
